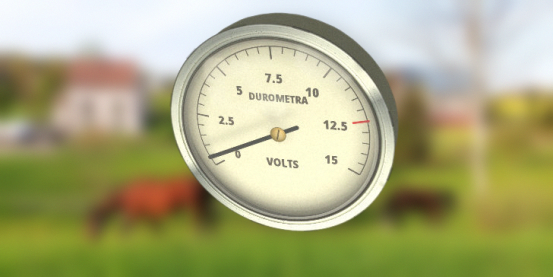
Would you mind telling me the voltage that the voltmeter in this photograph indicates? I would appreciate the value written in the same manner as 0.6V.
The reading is 0.5V
